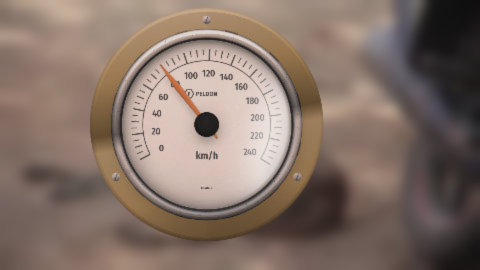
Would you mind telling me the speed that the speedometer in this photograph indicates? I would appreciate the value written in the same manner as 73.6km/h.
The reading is 80km/h
